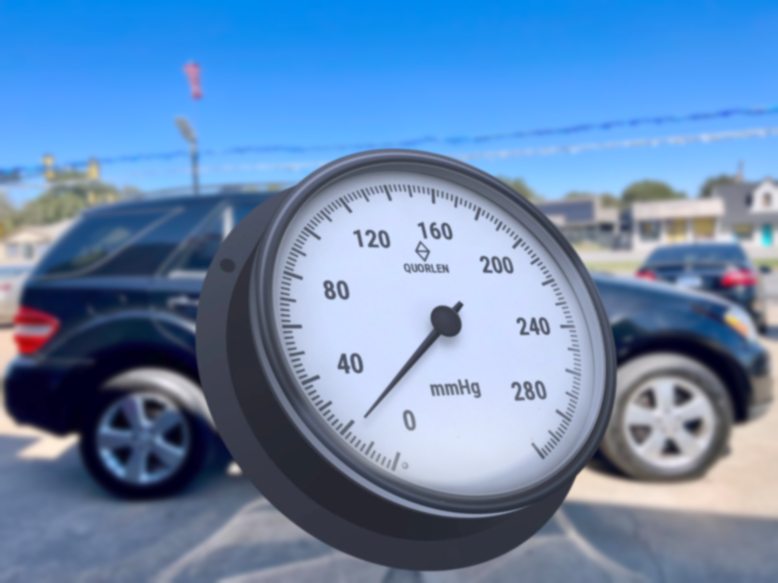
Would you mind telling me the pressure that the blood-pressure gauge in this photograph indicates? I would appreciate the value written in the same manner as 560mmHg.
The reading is 18mmHg
